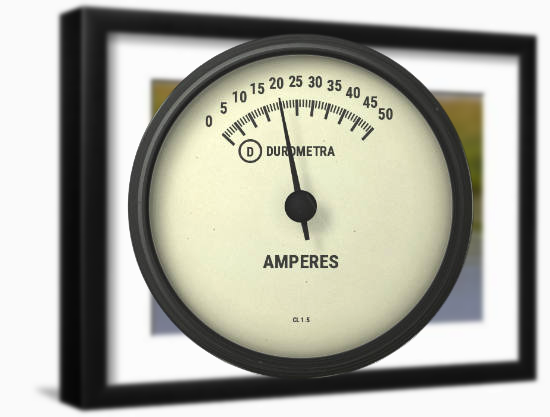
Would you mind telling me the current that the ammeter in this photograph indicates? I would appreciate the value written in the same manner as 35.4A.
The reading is 20A
